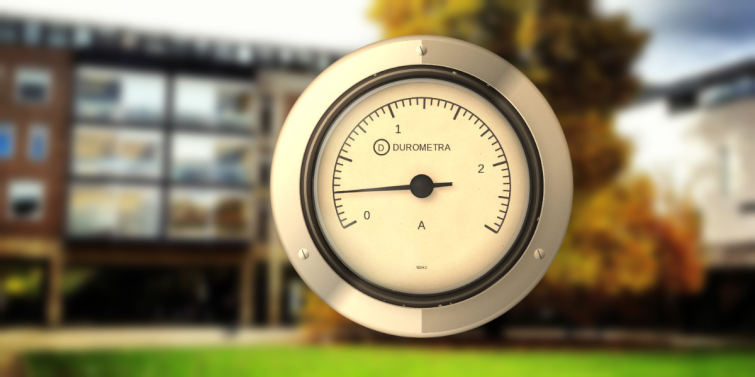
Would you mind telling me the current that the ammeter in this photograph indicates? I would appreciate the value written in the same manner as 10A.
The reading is 0.25A
